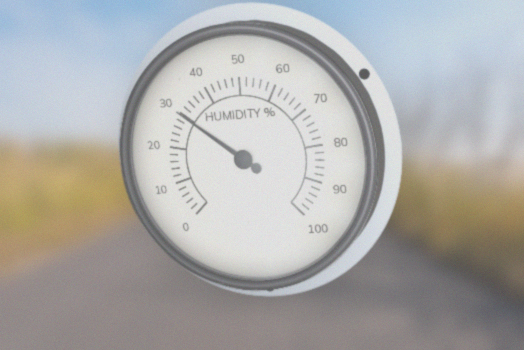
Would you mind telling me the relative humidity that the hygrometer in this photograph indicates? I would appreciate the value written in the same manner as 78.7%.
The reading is 30%
